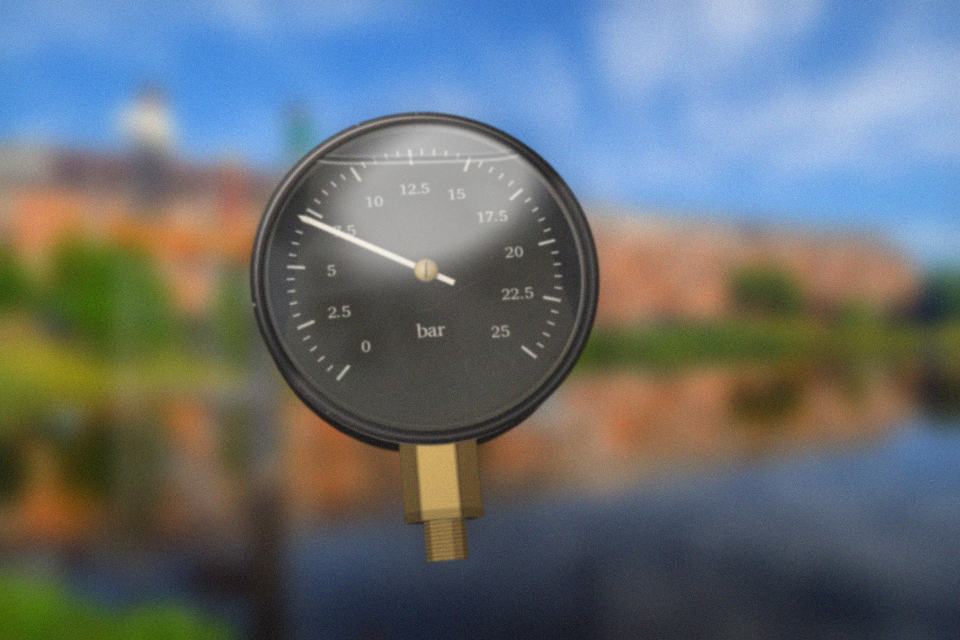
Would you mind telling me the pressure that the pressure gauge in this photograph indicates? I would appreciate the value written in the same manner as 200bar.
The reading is 7bar
